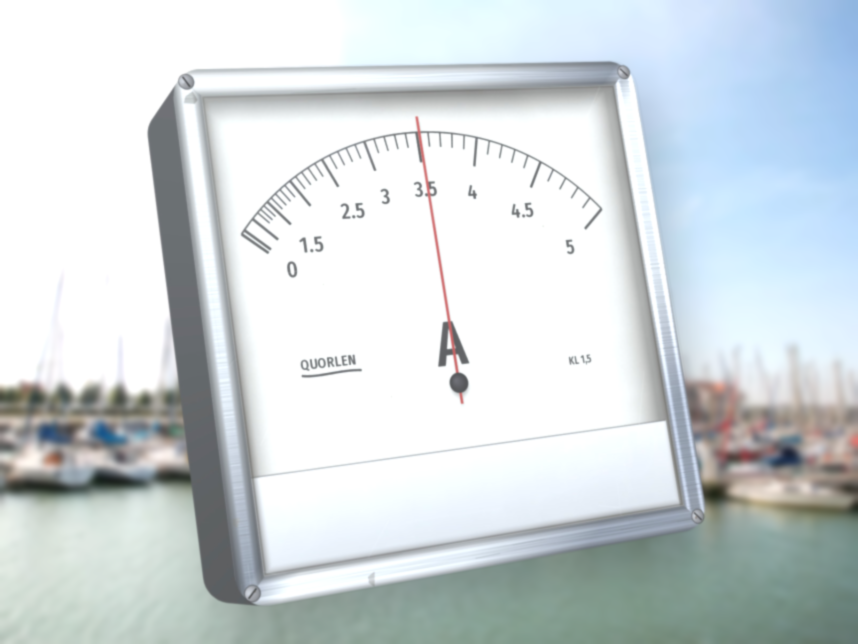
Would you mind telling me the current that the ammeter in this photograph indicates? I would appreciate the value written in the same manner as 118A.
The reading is 3.5A
